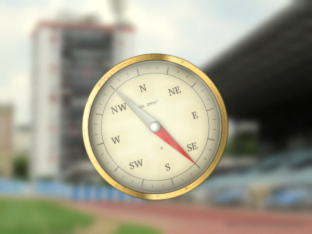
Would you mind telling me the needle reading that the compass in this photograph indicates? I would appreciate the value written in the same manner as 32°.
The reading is 150°
